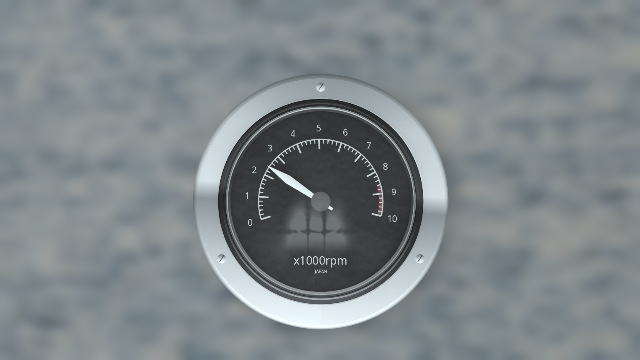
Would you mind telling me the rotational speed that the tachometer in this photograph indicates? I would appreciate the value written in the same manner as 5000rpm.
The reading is 2400rpm
